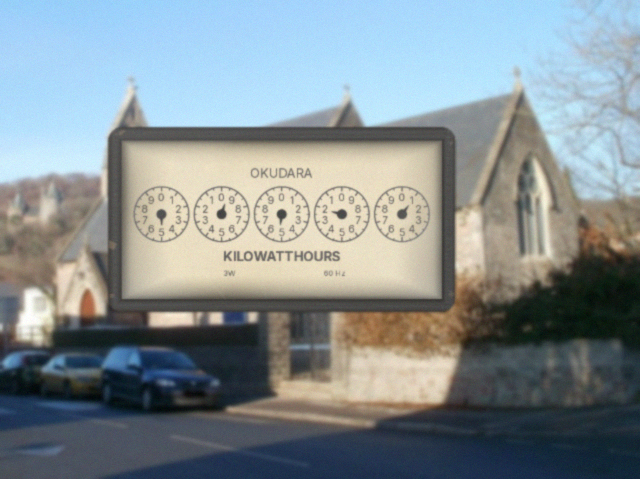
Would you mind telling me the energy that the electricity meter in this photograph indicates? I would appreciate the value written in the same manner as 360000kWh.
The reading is 49521kWh
